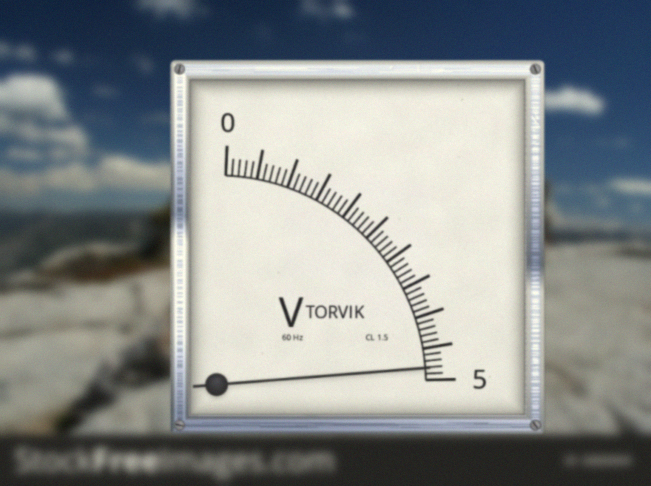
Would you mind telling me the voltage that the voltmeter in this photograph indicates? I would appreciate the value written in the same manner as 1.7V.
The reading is 4.8V
